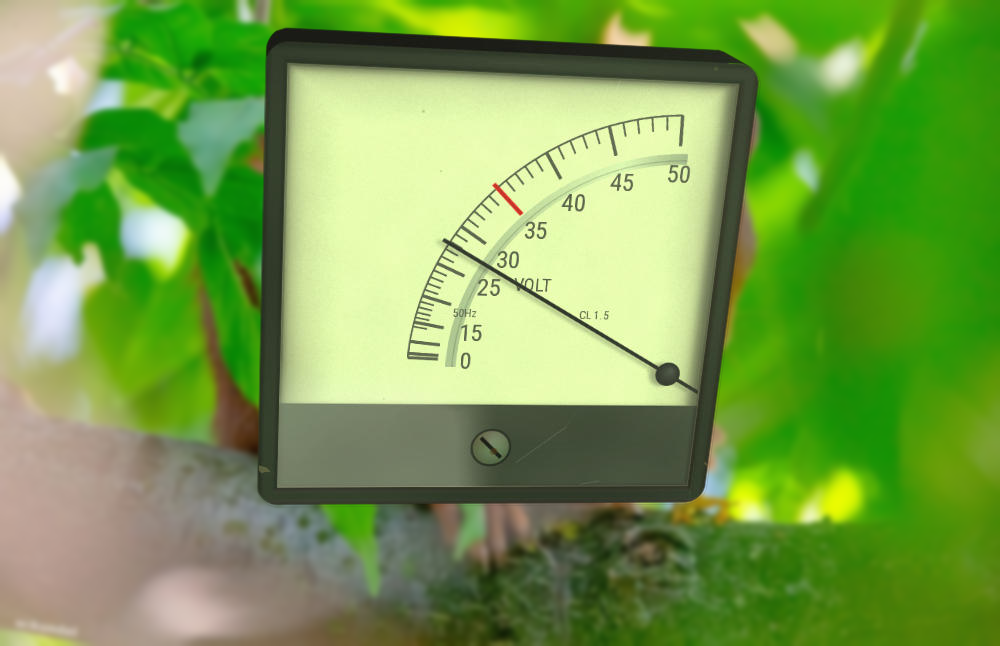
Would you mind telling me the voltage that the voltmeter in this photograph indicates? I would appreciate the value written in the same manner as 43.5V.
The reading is 28V
